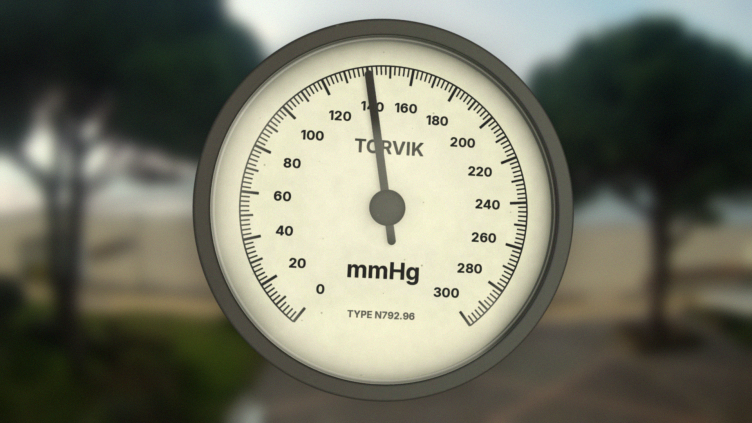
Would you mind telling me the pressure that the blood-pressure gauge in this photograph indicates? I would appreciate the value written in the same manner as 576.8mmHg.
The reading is 140mmHg
